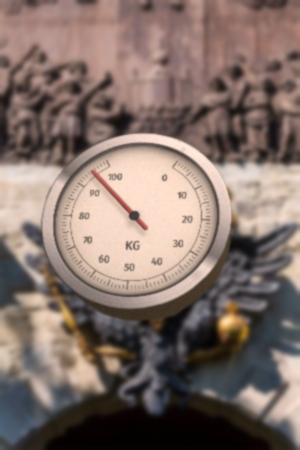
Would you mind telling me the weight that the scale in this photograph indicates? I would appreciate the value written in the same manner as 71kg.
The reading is 95kg
